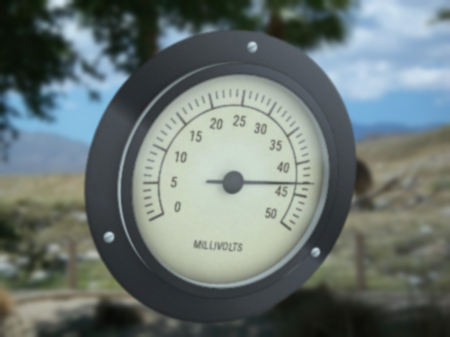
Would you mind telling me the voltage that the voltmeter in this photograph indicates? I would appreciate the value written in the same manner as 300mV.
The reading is 43mV
